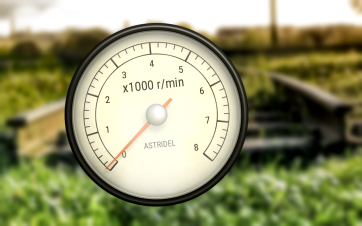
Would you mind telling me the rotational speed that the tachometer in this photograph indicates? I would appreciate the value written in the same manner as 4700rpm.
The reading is 100rpm
